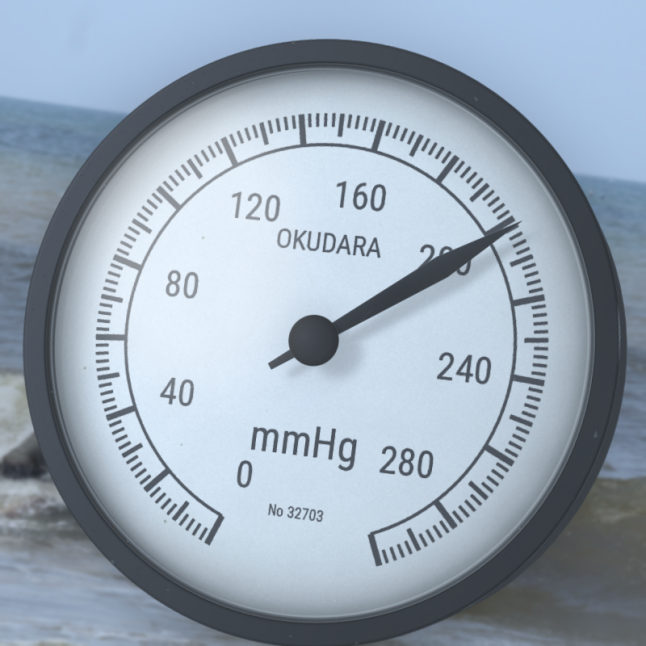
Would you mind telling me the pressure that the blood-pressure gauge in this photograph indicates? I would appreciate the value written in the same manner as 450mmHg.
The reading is 202mmHg
